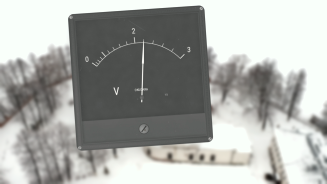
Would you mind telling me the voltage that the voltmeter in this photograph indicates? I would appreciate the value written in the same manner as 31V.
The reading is 2.2V
